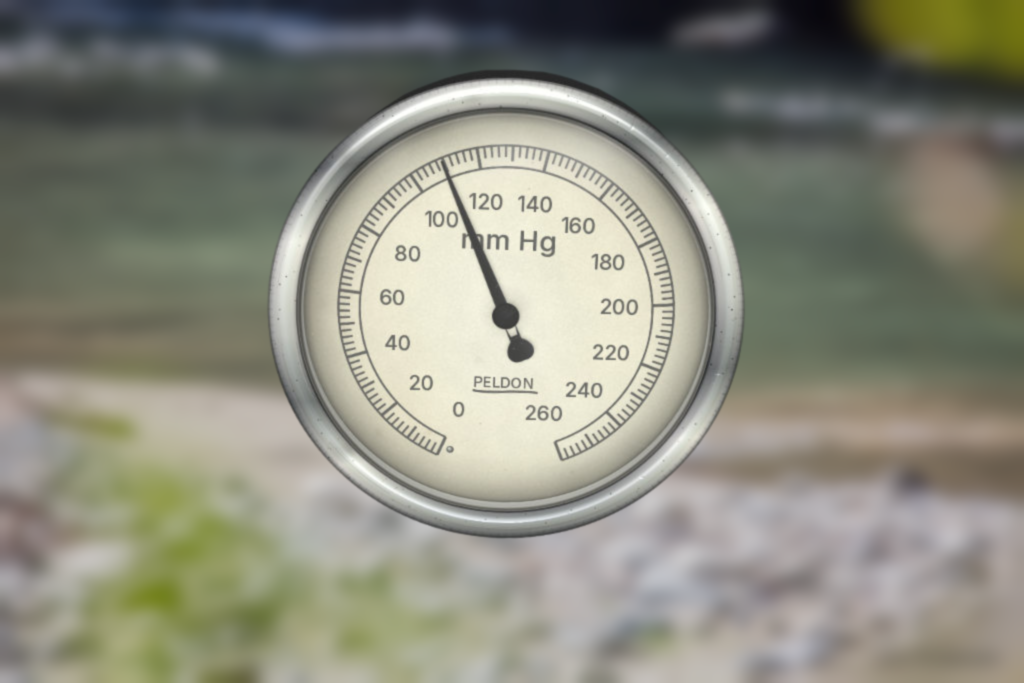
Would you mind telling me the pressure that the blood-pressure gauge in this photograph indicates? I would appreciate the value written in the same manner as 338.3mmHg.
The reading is 110mmHg
